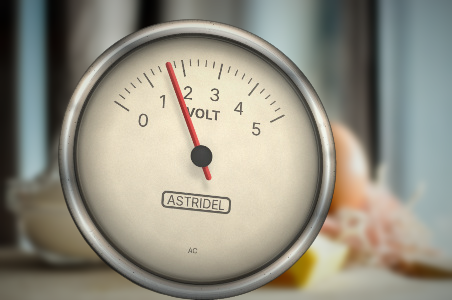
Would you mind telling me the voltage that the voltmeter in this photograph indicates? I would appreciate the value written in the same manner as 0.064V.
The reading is 1.6V
